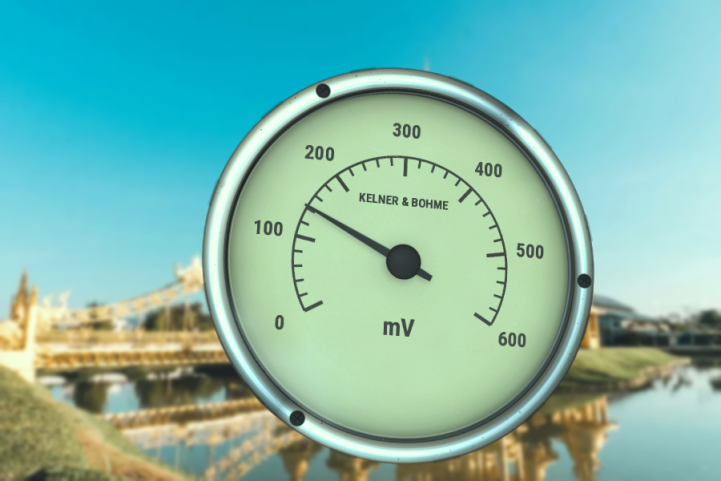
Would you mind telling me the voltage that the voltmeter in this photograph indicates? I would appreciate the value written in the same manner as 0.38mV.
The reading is 140mV
